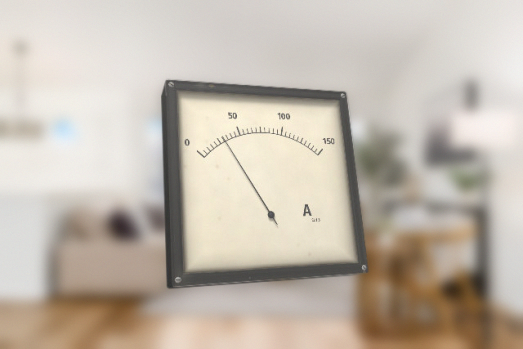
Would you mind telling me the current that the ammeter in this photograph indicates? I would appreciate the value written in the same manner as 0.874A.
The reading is 30A
